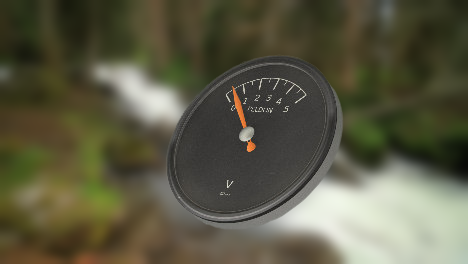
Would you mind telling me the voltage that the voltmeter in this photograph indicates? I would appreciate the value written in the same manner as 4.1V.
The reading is 0.5V
